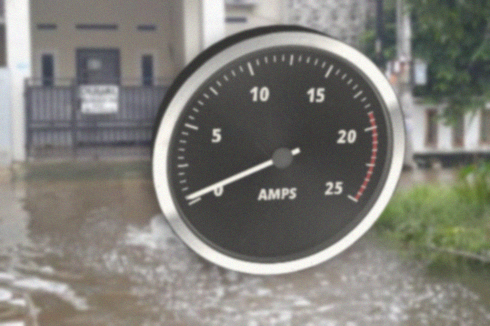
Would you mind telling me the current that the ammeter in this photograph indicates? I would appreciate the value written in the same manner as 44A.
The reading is 0.5A
